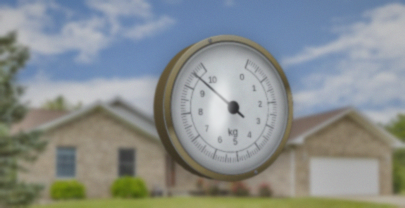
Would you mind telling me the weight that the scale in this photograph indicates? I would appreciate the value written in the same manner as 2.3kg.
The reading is 9.5kg
